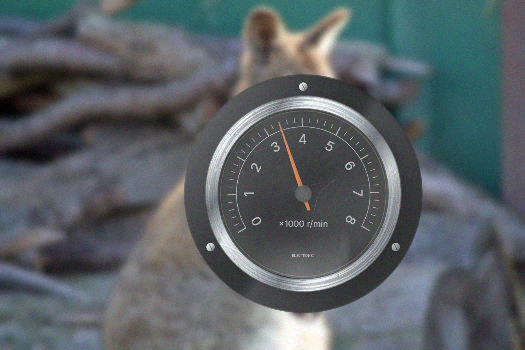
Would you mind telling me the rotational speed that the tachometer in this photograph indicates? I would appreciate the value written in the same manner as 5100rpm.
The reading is 3400rpm
